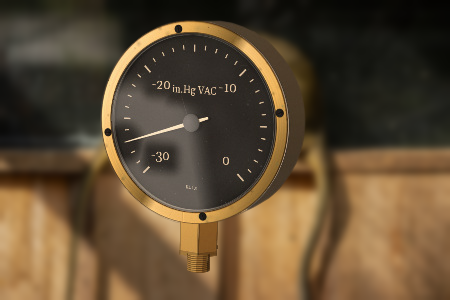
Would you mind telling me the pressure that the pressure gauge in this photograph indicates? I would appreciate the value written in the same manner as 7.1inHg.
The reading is -27inHg
